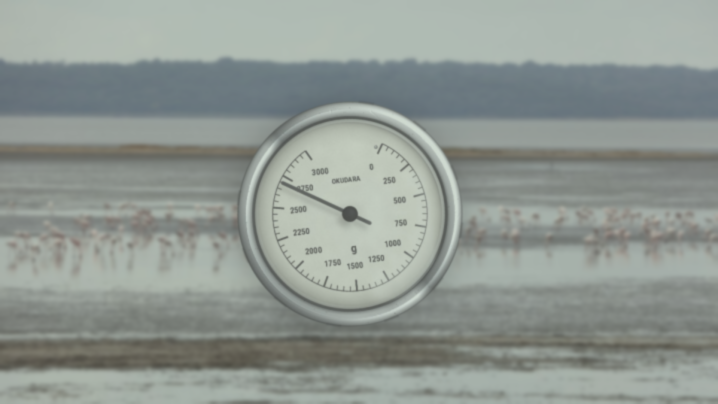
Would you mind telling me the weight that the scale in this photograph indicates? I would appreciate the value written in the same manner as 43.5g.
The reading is 2700g
